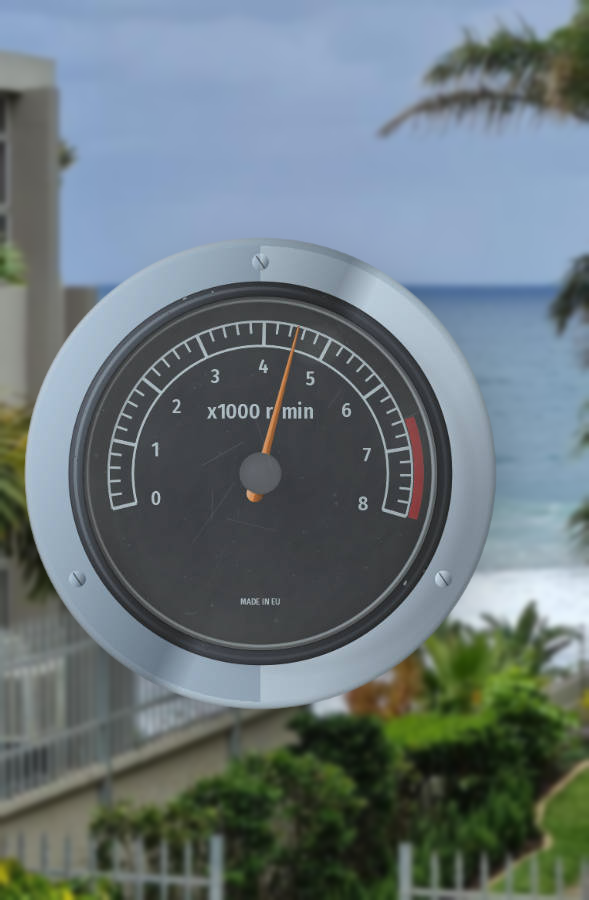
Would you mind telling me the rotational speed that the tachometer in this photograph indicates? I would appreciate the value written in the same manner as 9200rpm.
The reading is 4500rpm
